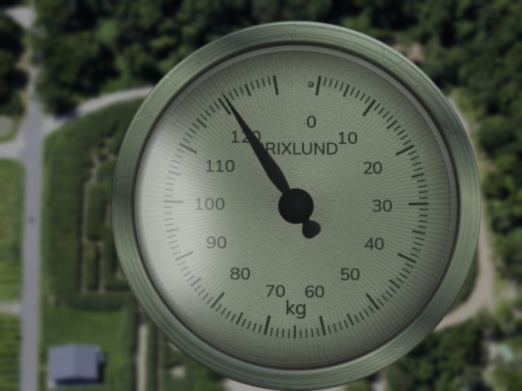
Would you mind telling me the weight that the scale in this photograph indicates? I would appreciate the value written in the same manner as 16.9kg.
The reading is 121kg
